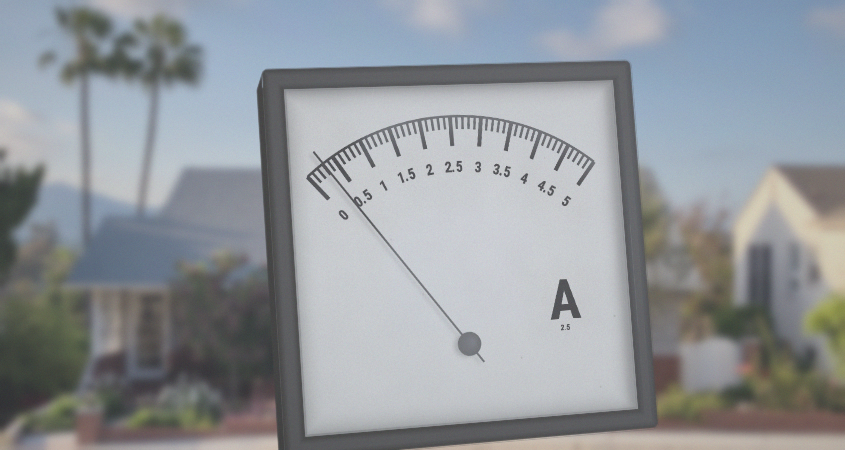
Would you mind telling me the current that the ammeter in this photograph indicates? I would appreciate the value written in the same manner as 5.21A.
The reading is 0.3A
